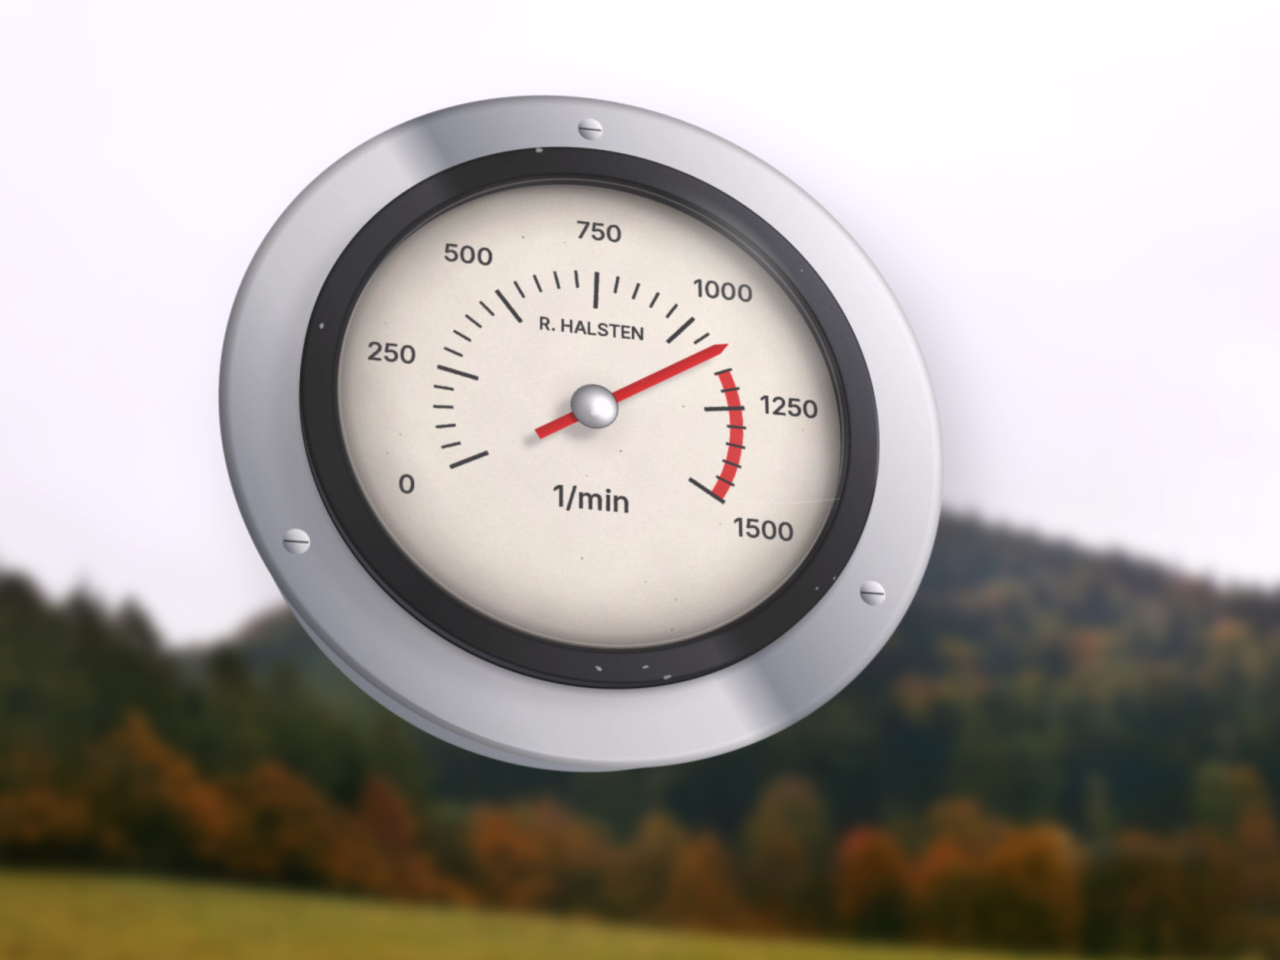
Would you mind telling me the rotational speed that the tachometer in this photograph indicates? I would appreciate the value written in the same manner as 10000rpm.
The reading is 1100rpm
